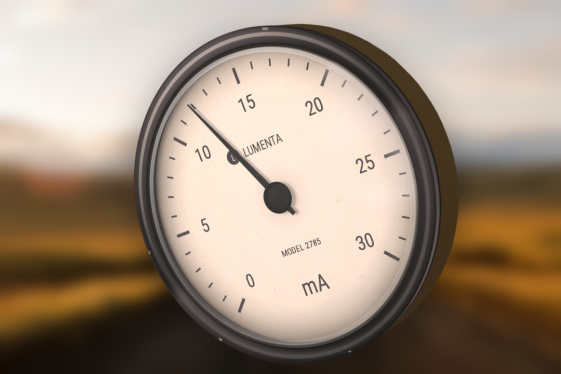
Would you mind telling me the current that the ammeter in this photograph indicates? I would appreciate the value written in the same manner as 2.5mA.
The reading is 12mA
